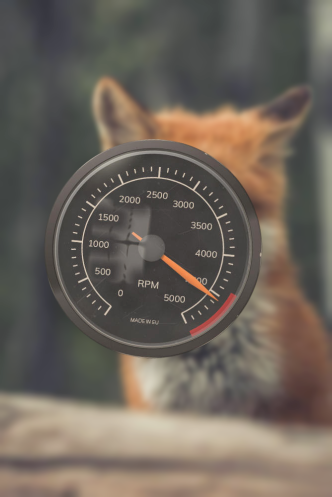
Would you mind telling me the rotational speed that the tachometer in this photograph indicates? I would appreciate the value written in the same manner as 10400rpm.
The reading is 4550rpm
